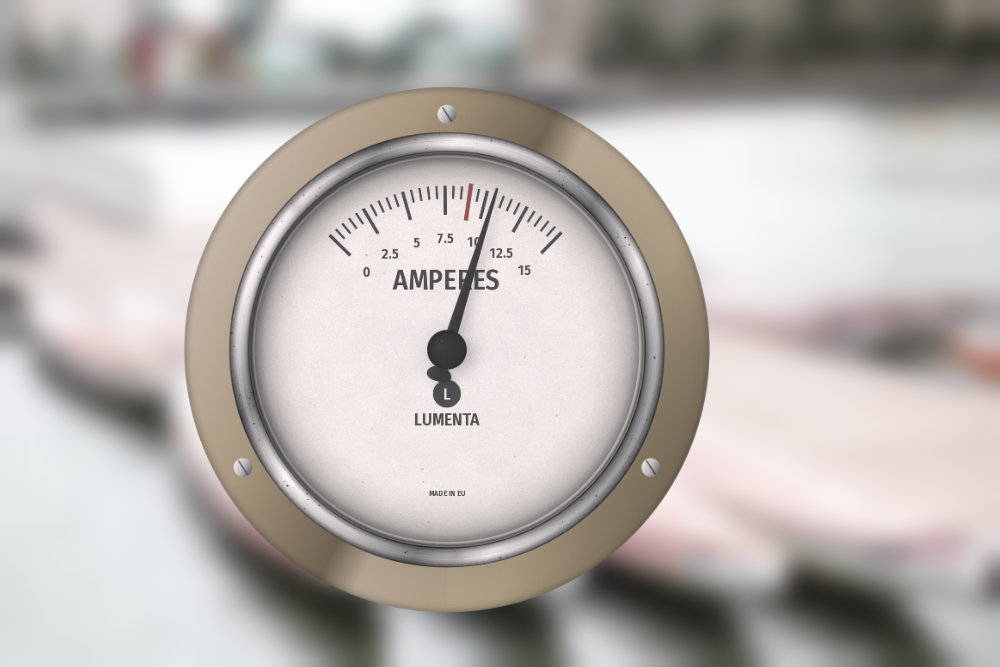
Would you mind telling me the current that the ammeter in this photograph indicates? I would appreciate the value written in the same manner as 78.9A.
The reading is 10.5A
